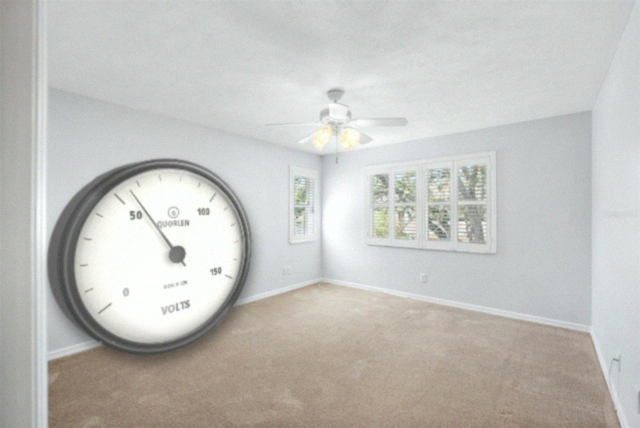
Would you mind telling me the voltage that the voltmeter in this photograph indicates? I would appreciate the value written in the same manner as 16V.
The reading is 55V
